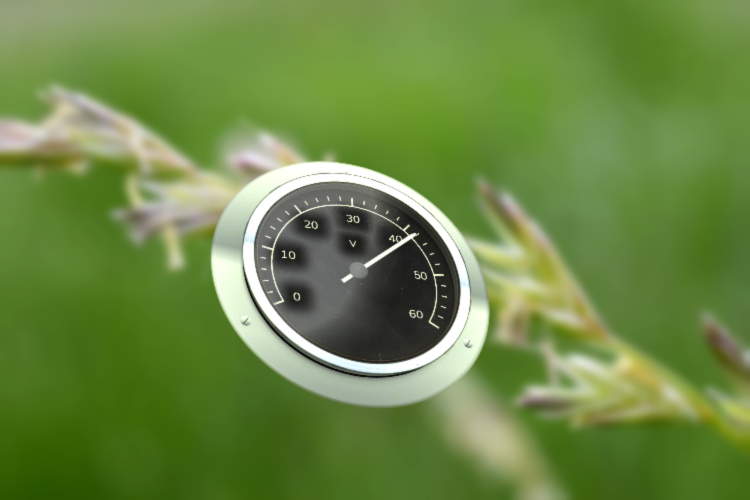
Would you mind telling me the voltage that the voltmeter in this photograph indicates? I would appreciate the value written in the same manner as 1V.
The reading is 42V
